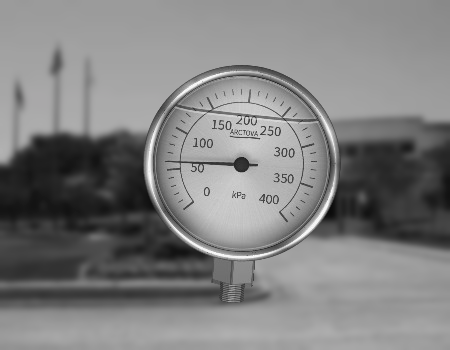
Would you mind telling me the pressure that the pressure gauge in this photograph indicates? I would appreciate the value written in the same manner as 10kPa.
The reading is 60kPa
